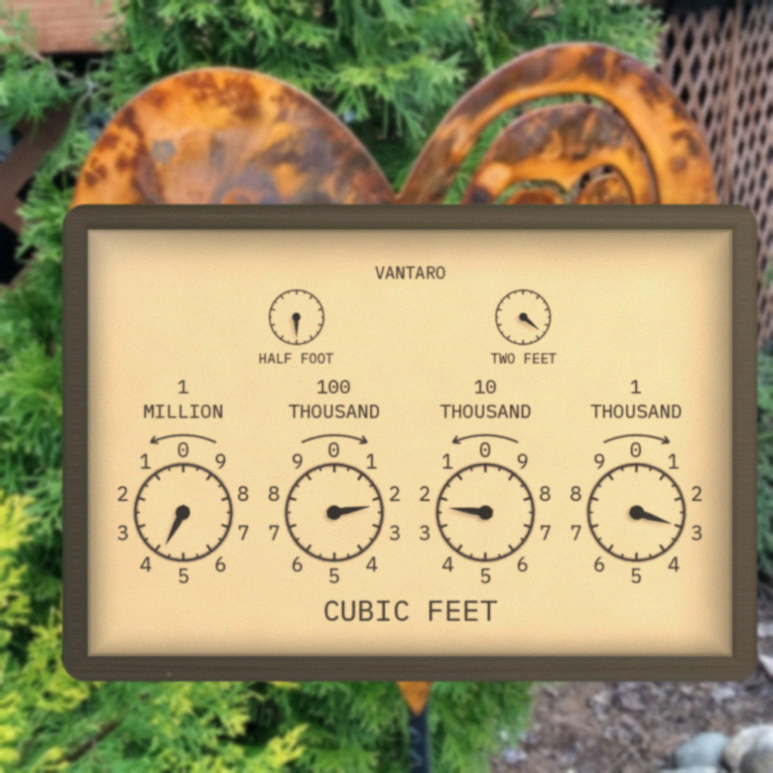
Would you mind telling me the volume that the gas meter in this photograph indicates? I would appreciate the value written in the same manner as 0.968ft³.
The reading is 422300ft³
